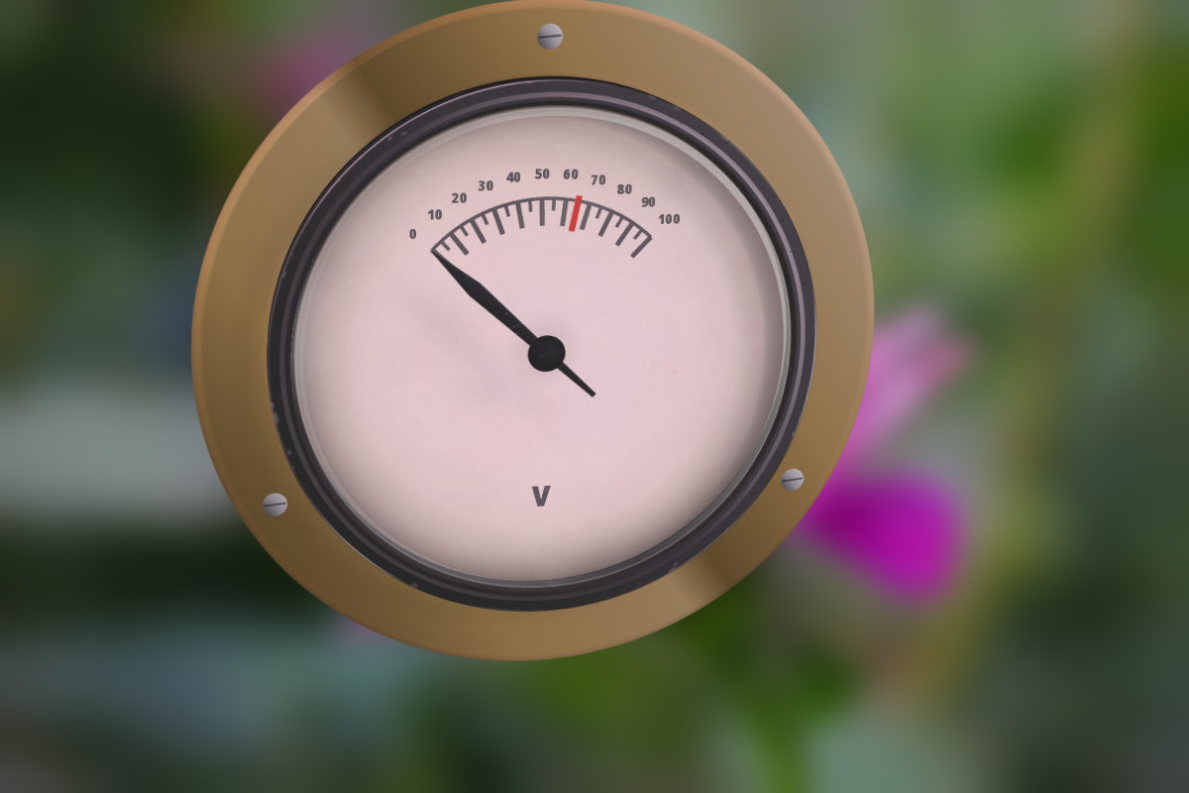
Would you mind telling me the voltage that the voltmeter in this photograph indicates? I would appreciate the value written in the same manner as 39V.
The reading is 0V
